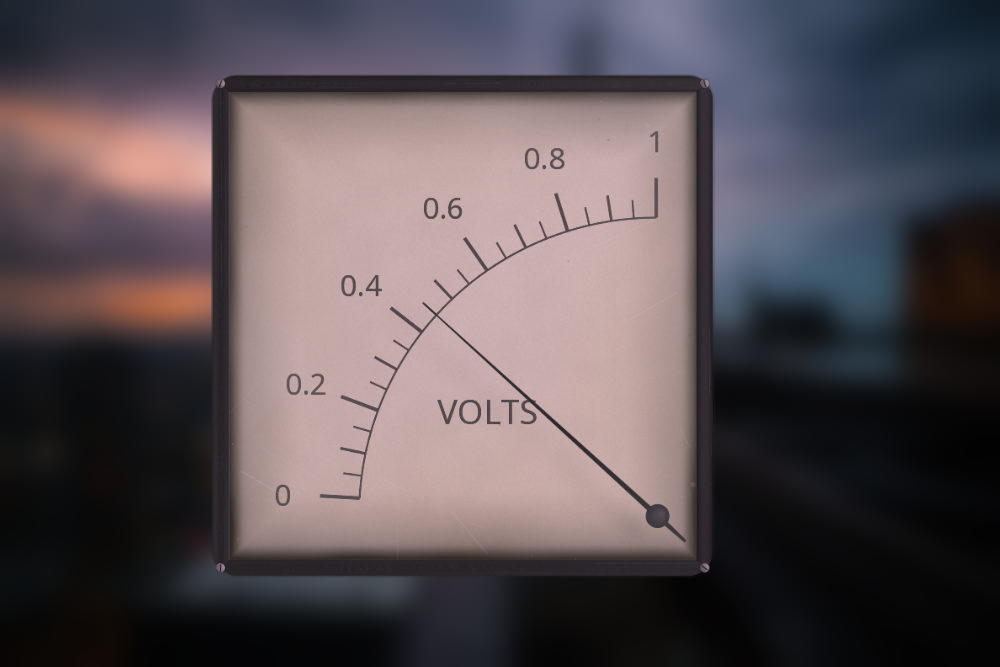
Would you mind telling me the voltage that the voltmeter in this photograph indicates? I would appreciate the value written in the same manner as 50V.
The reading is 0.45V
